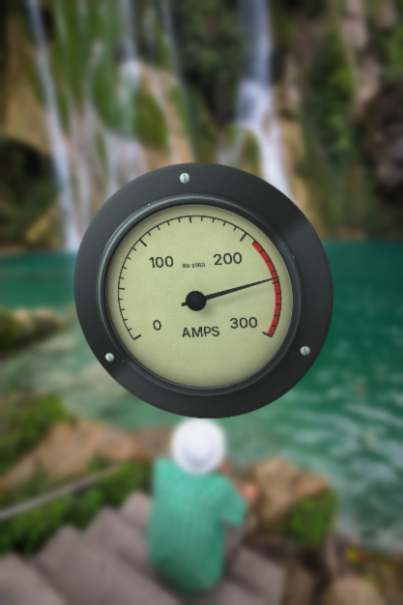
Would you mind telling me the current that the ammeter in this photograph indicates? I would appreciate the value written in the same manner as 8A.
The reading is 245A
